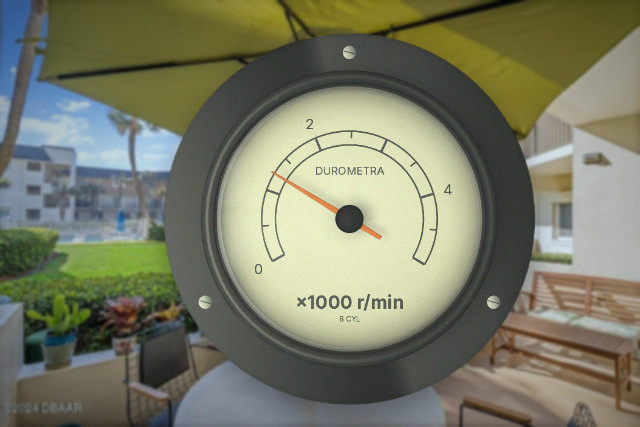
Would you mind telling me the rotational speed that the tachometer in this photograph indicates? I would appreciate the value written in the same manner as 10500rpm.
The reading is 1250rpm
